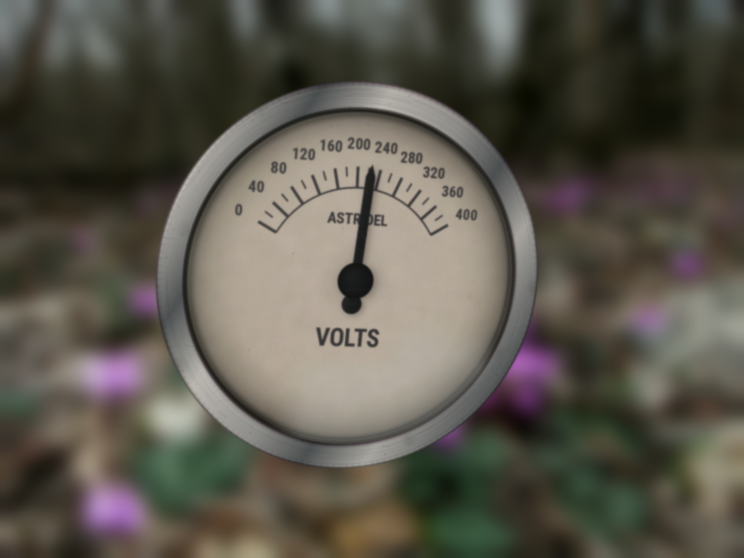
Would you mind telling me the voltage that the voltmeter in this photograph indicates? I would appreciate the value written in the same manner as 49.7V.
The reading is 220V
